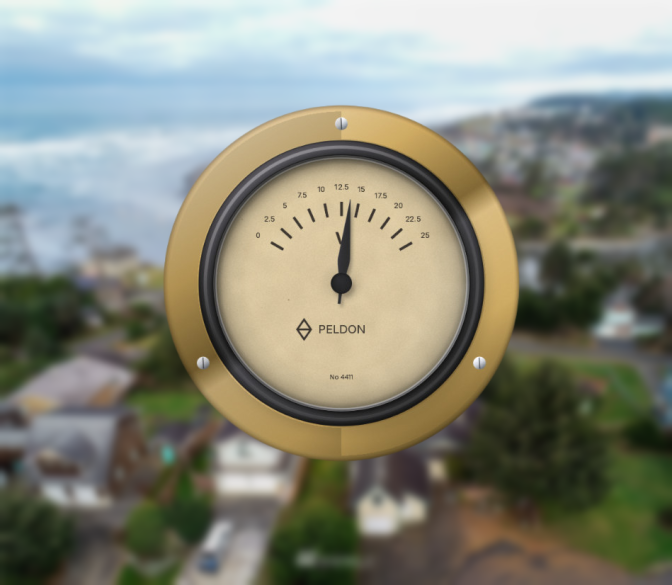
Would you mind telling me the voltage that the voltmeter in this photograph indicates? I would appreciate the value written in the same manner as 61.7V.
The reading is 13.75V
